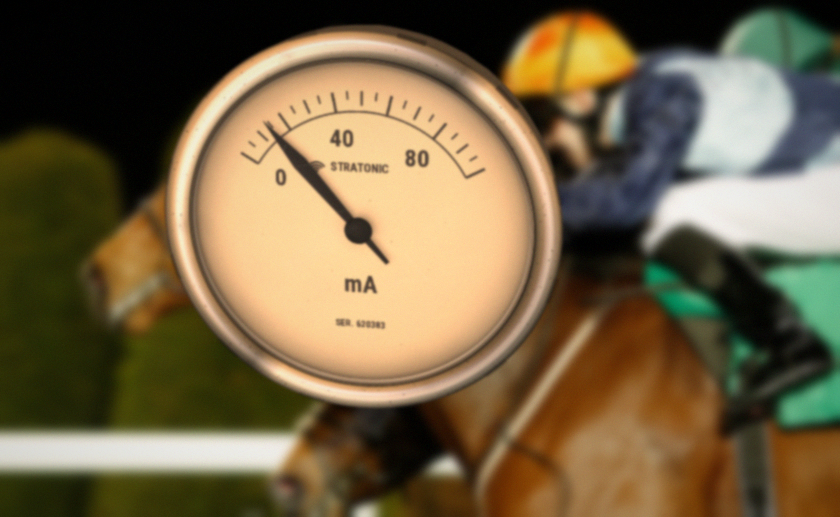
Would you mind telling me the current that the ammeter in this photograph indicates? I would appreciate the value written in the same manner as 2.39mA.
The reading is 15mA
